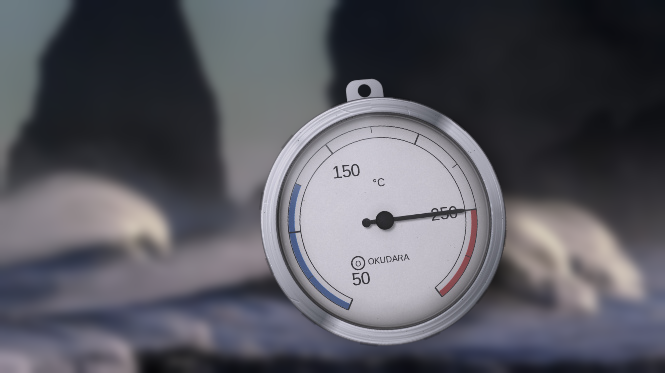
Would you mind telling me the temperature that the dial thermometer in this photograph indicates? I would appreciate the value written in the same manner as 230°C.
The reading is 250°C
